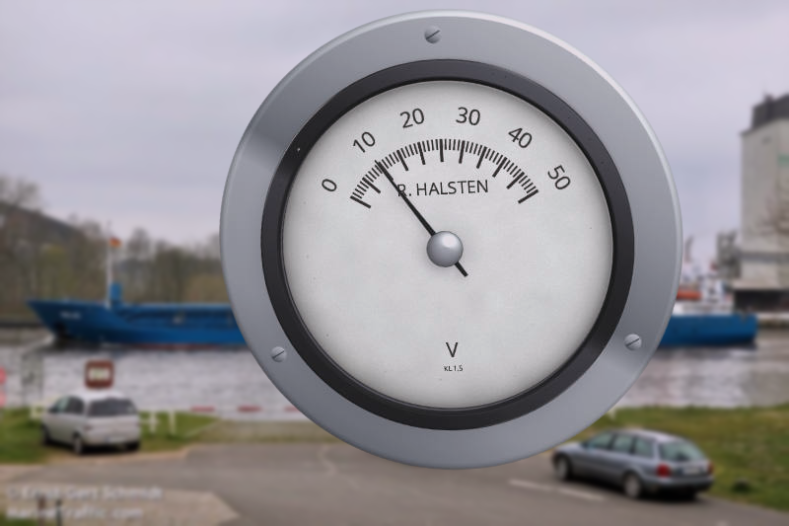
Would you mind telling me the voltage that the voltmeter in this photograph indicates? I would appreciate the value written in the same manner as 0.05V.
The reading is 10V
